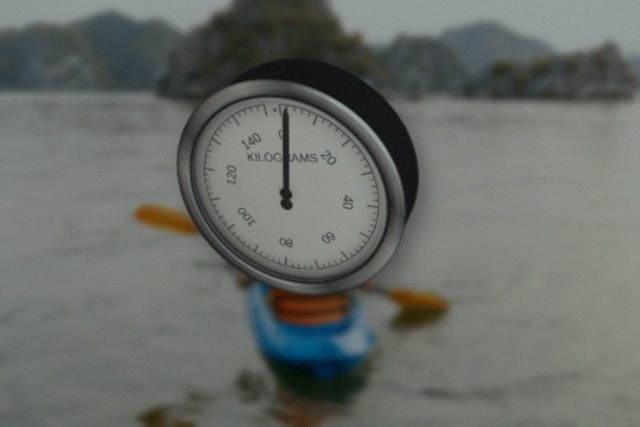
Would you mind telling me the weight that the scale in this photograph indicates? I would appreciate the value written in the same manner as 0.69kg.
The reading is 2kg
